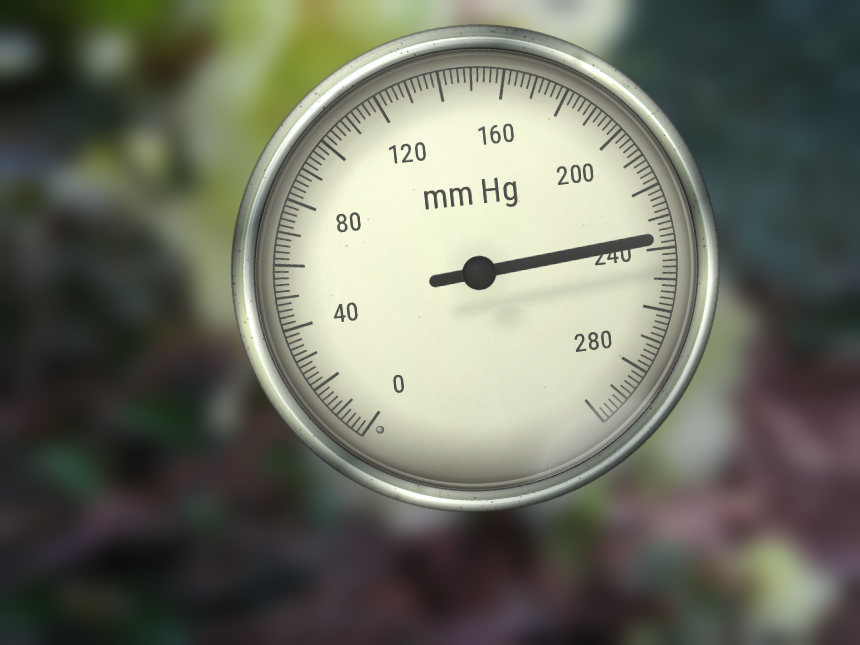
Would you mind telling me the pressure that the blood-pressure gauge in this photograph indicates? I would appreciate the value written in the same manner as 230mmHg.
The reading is 236mmHg
